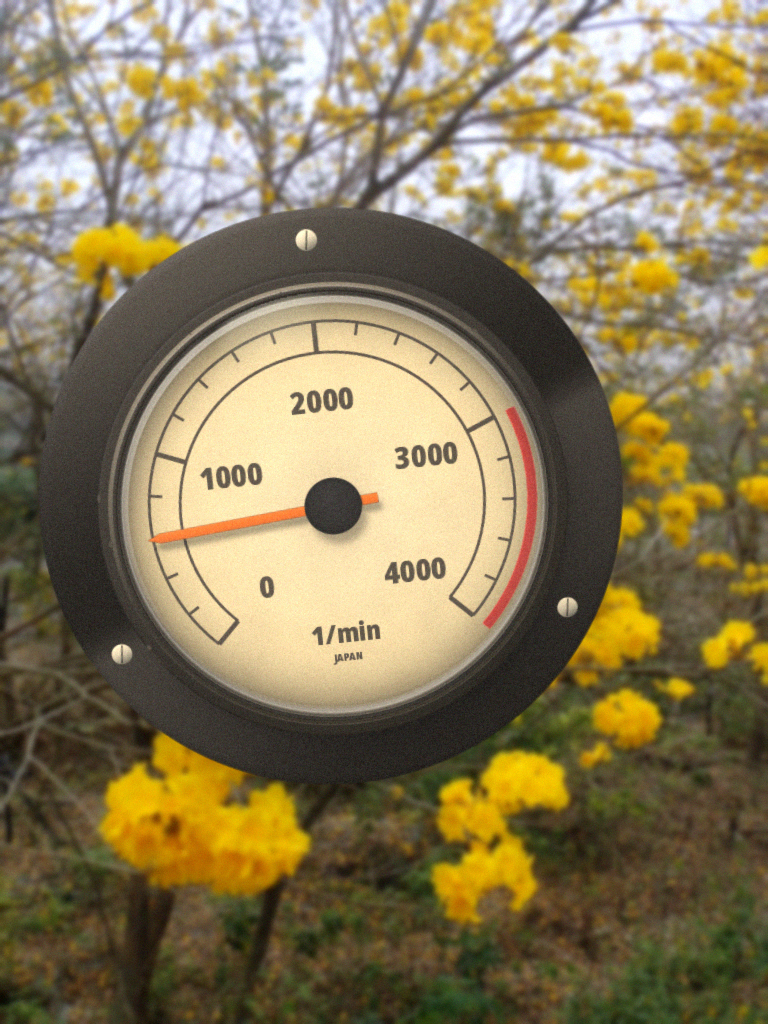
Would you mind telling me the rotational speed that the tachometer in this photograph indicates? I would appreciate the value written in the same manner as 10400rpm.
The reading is 600rpm
